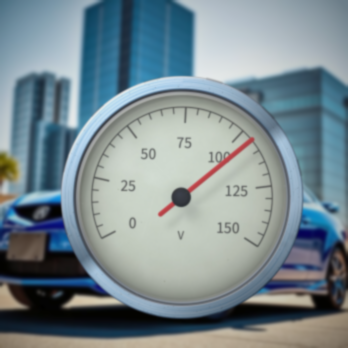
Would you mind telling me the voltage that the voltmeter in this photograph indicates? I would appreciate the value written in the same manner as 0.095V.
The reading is 105V
